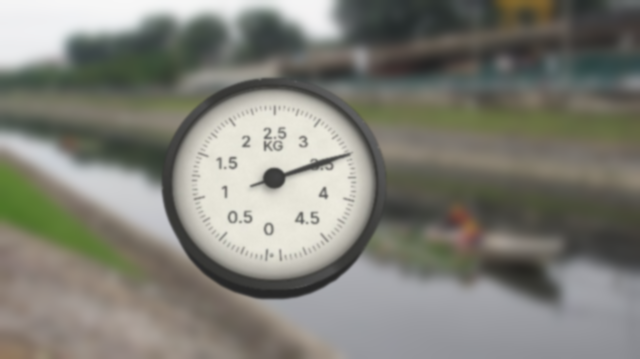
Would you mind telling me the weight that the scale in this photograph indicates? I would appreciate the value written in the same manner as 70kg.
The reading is 3.5kg
